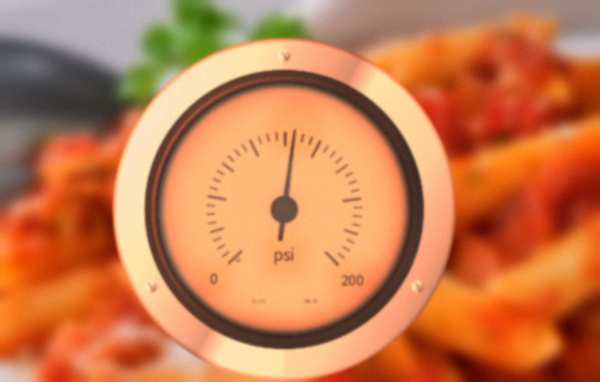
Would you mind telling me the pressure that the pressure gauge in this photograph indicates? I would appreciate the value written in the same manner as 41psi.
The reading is 105psi
